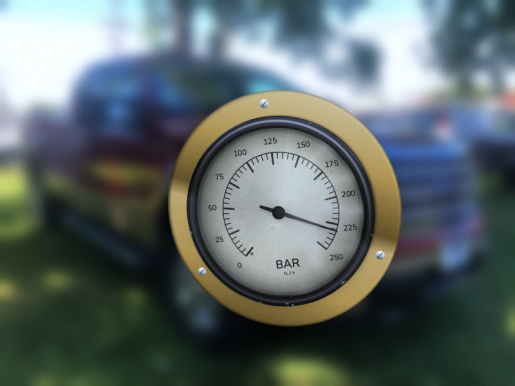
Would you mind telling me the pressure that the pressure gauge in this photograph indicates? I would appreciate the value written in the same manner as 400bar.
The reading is 230bar
